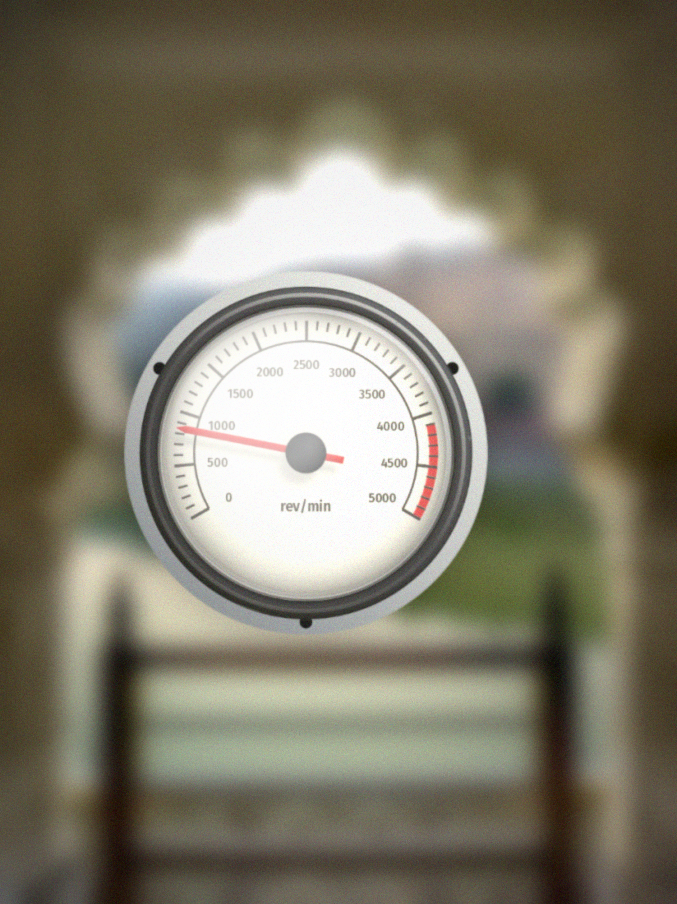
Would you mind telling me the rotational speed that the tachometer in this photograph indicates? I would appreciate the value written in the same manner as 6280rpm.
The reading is 850rpm
